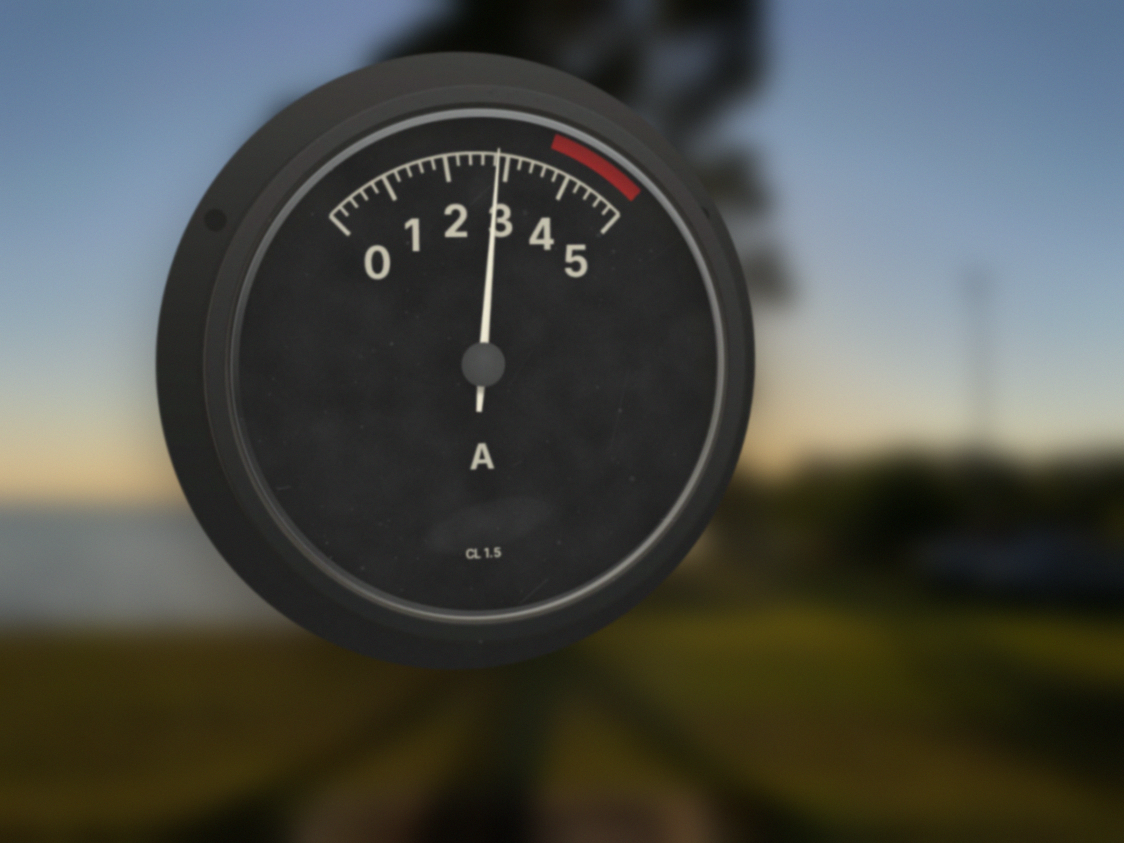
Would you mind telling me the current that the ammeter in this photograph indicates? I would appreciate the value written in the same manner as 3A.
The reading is 2.8A
